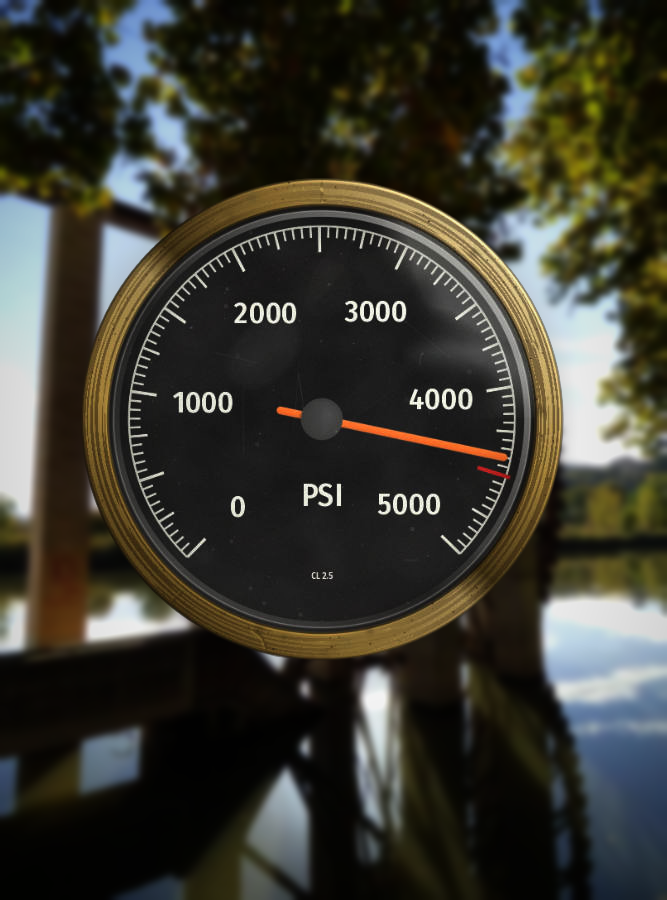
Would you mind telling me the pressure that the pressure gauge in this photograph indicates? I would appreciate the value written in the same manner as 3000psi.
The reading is 4400psi
